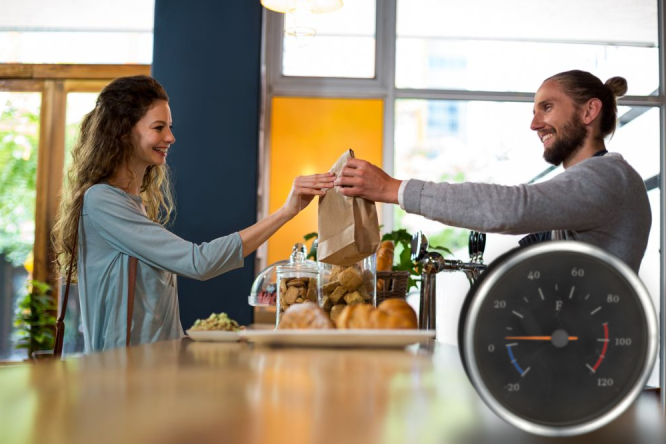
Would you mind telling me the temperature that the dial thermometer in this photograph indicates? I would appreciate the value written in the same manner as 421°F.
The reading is 5°F
